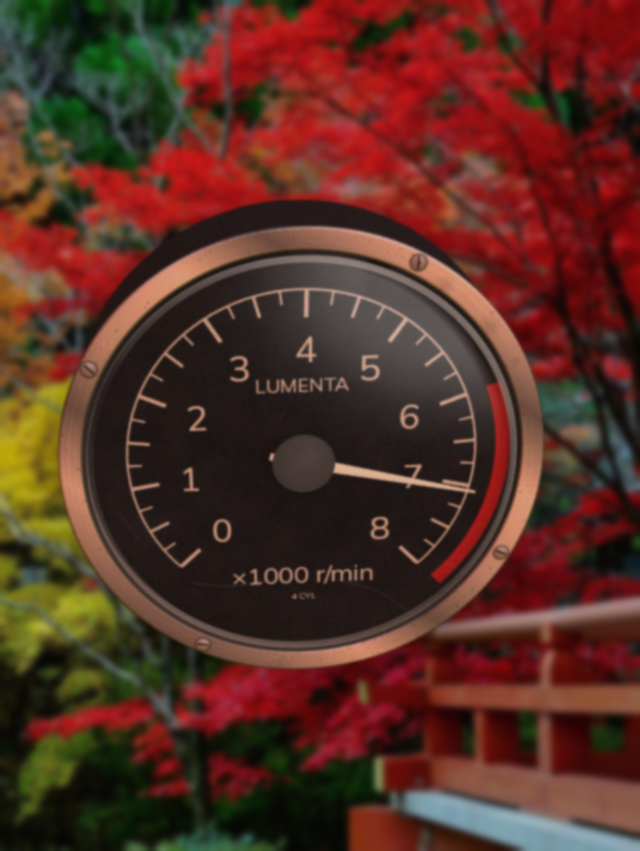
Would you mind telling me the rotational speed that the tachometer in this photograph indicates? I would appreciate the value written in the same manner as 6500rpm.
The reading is 7000rpm
